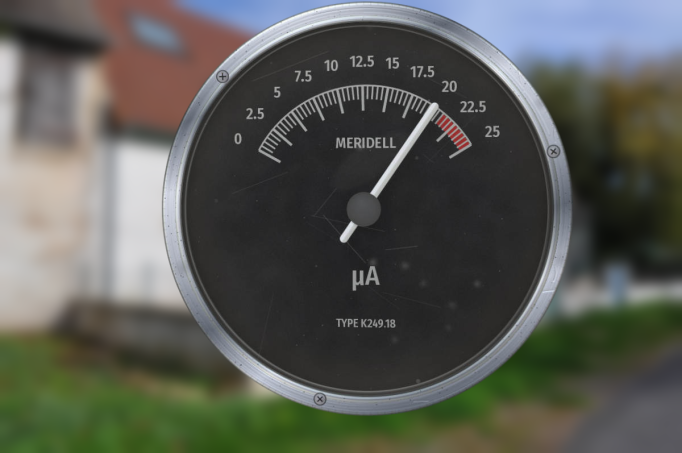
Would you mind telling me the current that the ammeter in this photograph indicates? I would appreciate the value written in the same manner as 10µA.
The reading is 20µA
